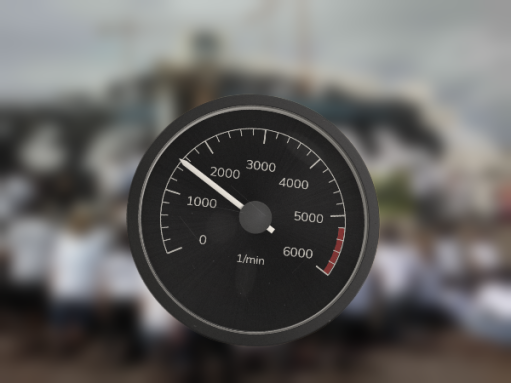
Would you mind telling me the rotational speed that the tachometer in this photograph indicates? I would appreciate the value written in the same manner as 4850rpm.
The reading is 1500rpm
